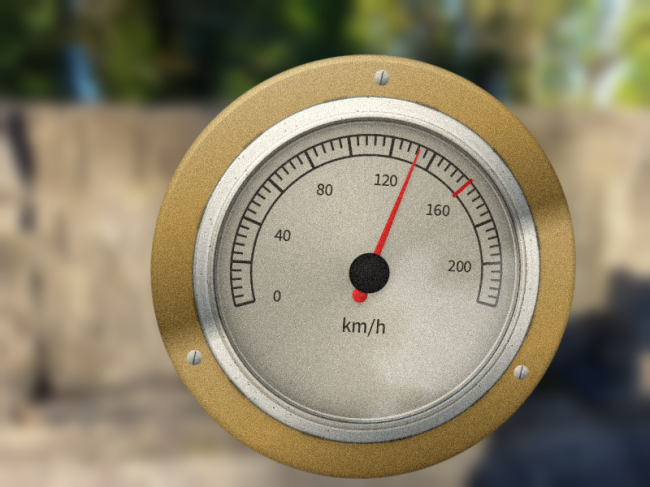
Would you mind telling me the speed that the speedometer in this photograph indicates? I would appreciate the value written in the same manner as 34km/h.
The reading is 132km/h
